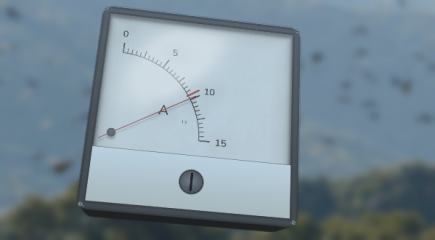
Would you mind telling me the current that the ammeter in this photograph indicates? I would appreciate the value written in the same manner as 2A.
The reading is 10A
